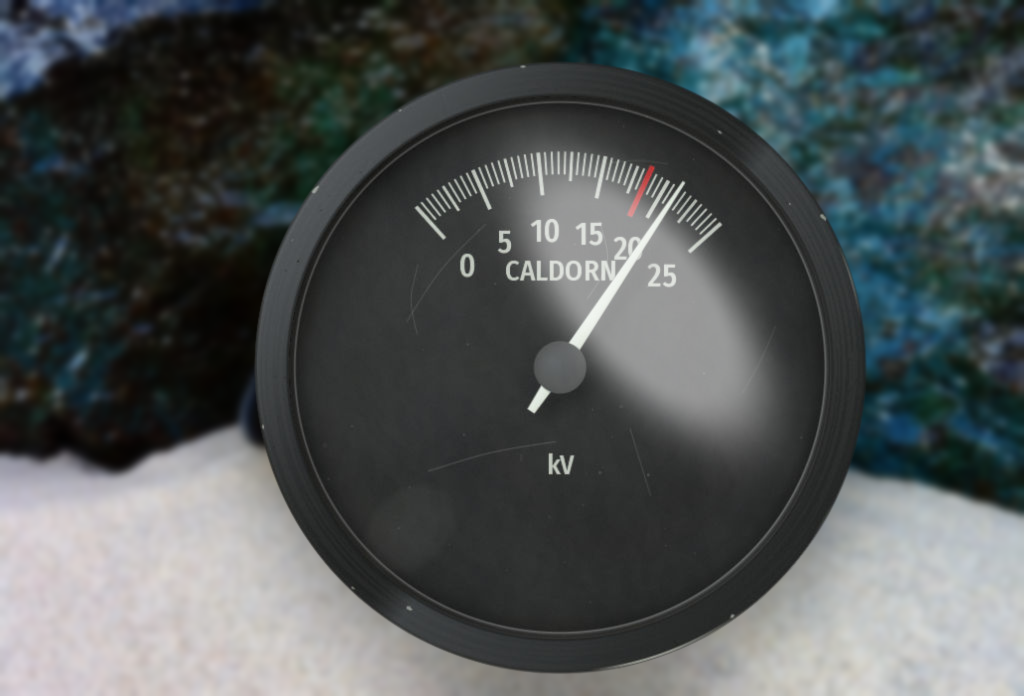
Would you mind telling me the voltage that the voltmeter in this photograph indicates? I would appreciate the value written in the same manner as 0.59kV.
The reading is 21kV
